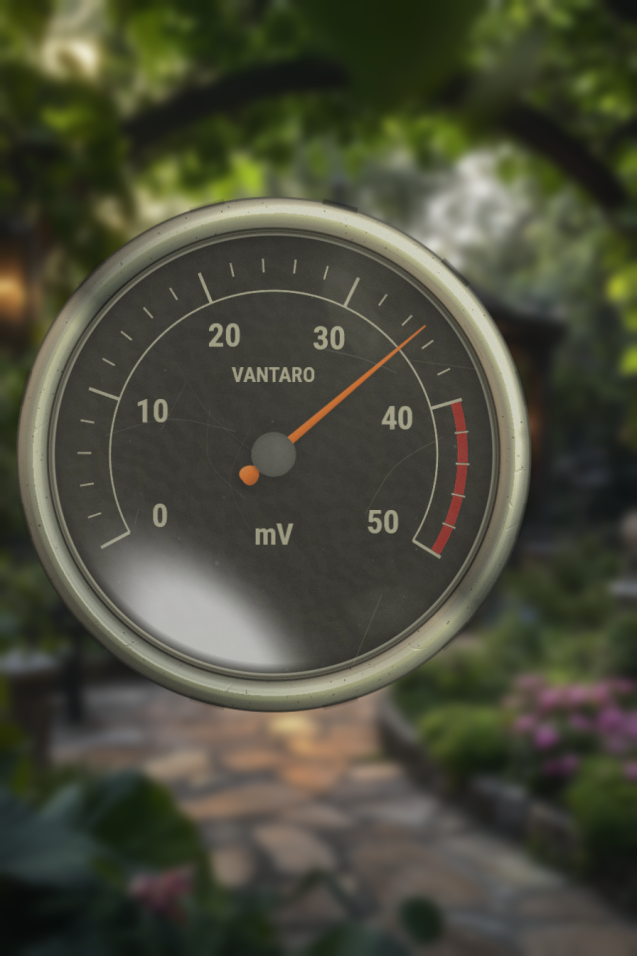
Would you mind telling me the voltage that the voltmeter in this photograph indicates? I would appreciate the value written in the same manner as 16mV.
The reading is 35mV
